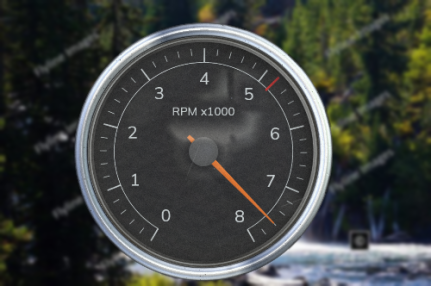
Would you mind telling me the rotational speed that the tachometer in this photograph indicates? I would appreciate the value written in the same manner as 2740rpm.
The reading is 7600rpm
